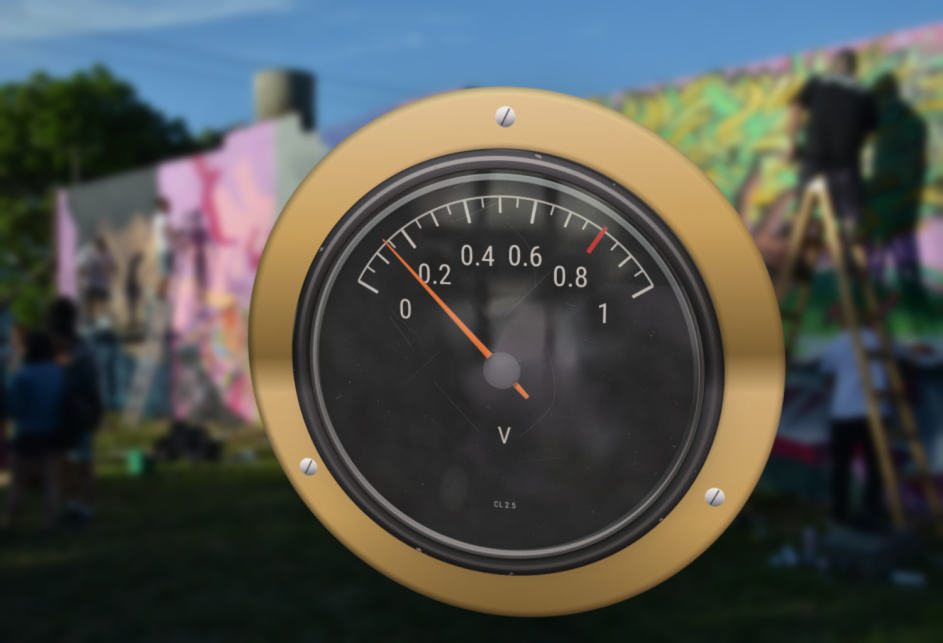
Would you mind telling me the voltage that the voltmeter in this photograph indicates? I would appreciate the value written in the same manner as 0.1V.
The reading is 0.15V
